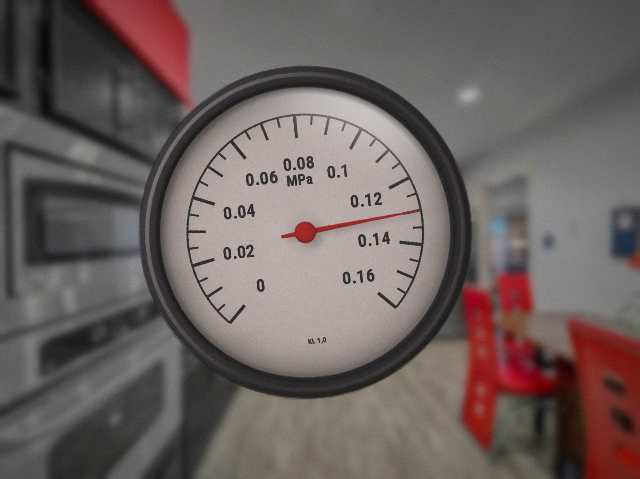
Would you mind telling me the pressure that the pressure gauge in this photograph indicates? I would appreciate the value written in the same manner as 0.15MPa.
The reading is 0.13MPa
